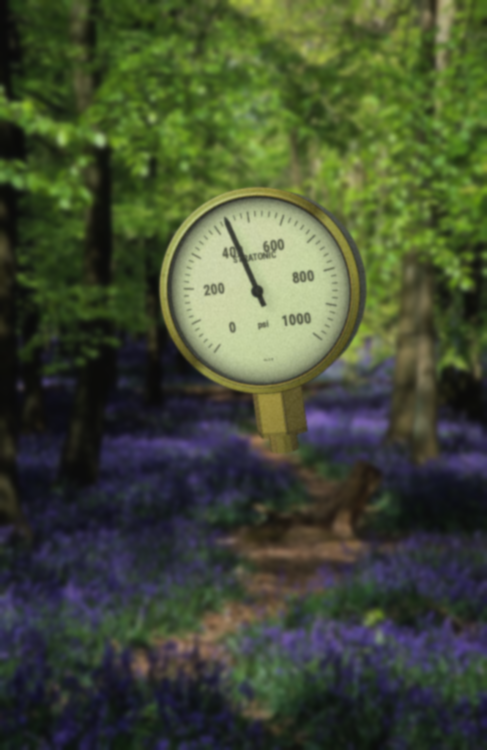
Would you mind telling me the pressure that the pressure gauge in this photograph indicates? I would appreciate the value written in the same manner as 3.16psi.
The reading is 440psi
